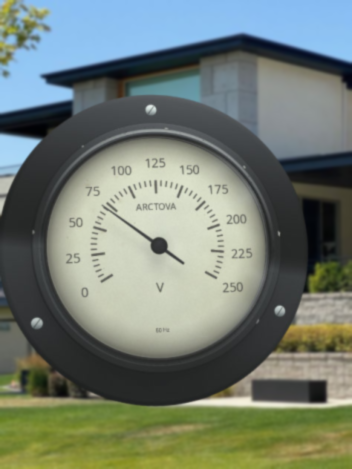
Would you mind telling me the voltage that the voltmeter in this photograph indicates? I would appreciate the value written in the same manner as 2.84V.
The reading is 70V
